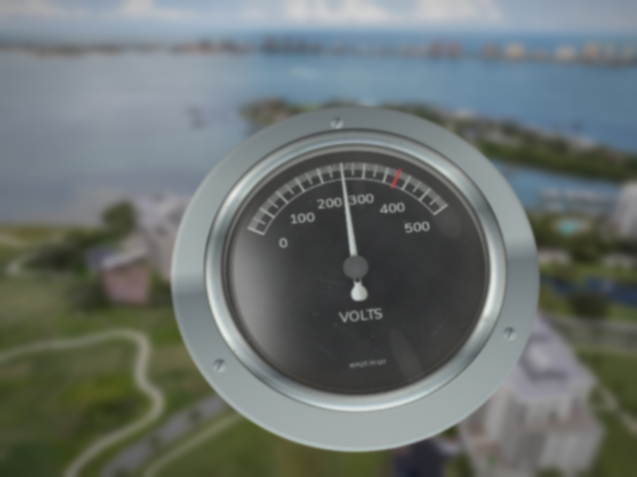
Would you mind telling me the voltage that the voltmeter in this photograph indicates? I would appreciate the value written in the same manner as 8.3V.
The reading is 250V
